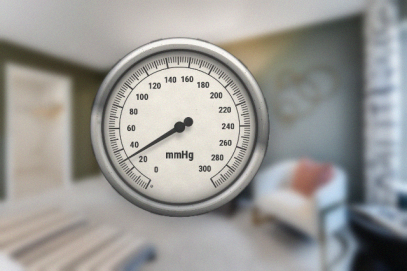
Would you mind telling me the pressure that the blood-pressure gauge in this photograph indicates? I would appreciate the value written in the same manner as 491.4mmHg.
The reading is 30mmHg
